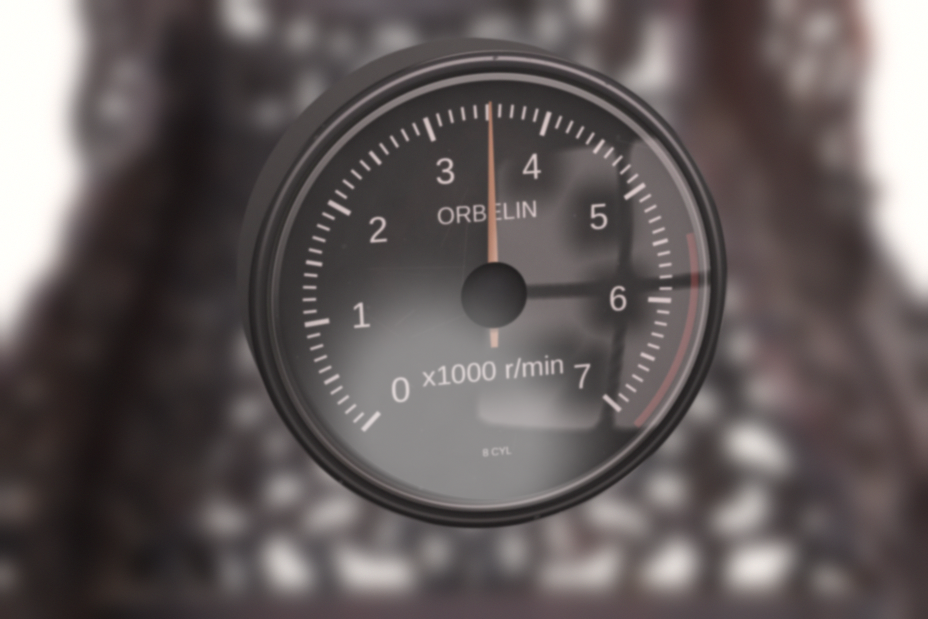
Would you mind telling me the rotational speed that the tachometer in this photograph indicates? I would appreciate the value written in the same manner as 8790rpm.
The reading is 3500rpm
